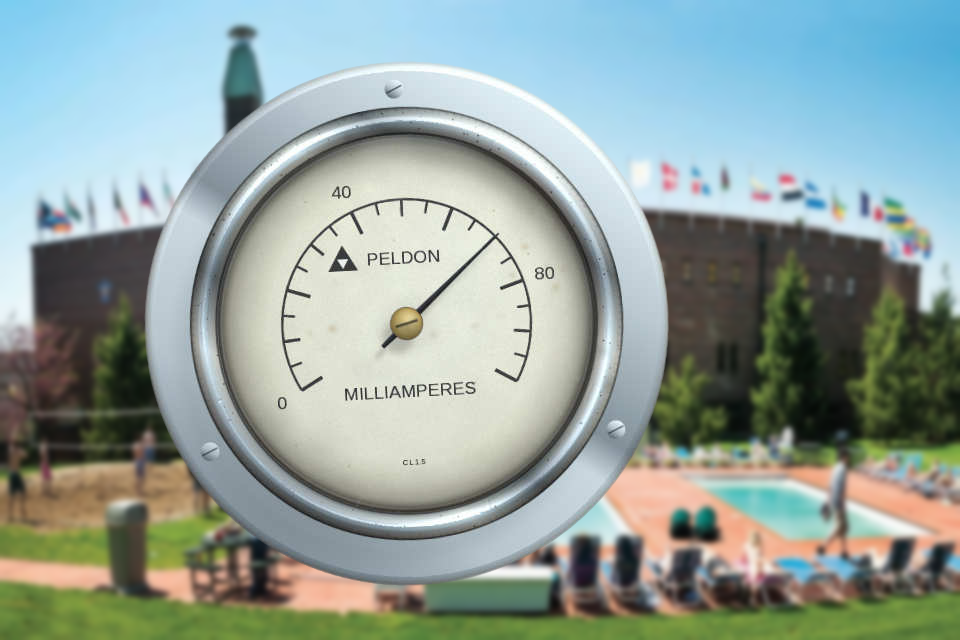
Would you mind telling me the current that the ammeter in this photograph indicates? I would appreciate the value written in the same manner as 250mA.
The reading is 70mA
